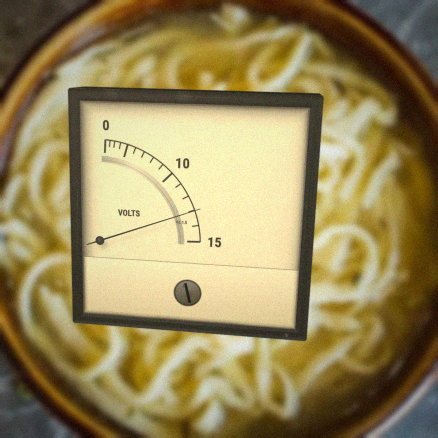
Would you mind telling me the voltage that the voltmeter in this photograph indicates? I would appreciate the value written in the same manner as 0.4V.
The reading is 13V
